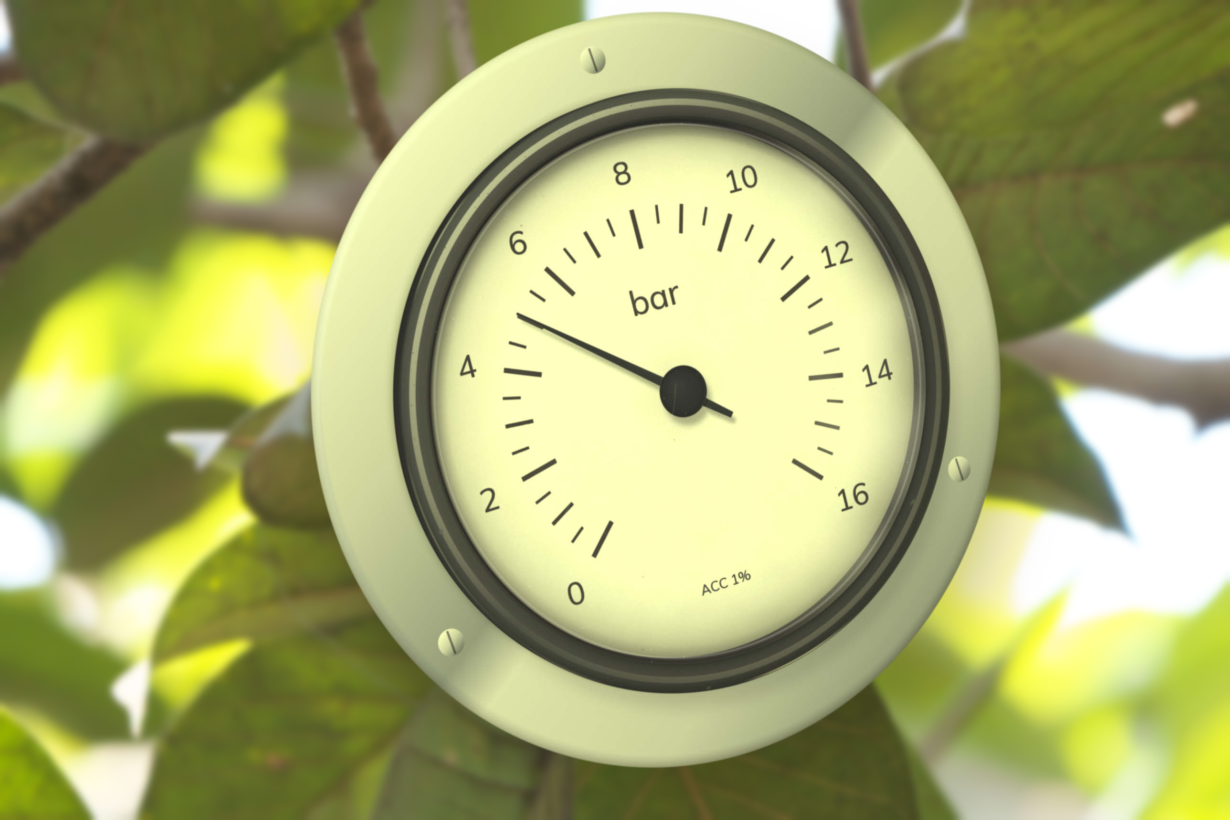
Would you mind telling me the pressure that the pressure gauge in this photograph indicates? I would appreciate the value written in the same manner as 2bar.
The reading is 5bar
